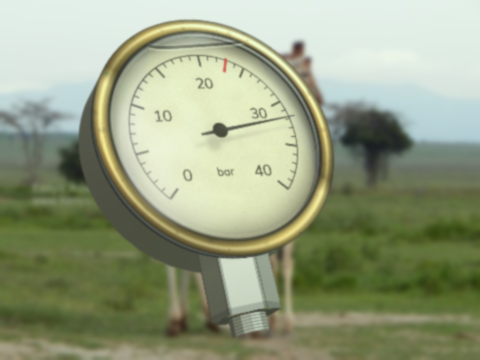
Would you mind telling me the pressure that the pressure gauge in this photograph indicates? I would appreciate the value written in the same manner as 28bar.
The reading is 32bar
